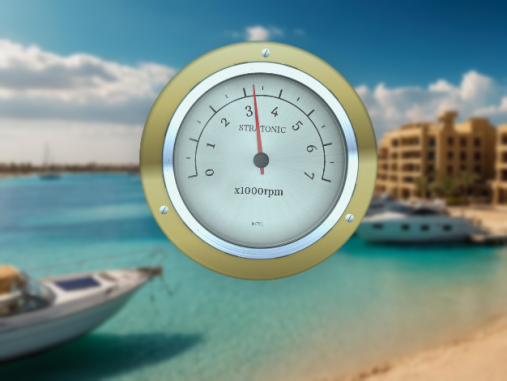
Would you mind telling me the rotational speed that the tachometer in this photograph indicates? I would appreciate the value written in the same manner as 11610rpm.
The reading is 3250rpm
